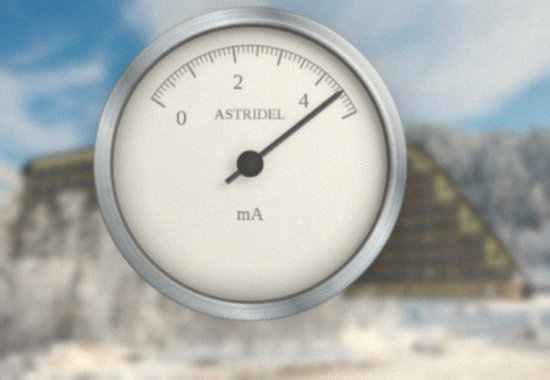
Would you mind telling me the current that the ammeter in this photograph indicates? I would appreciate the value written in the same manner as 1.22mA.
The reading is 4.5mA
